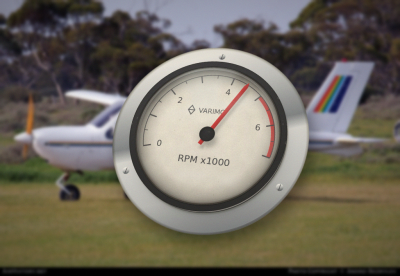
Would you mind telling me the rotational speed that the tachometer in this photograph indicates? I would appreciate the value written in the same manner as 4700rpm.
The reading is 4500rpm
